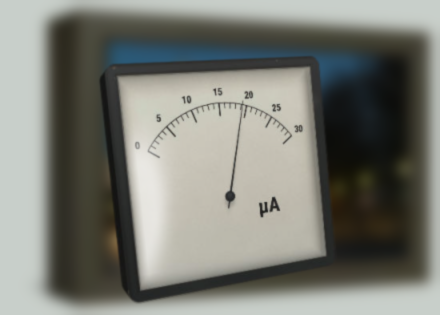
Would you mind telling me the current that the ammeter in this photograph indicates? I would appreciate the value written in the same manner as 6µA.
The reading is 19µA
